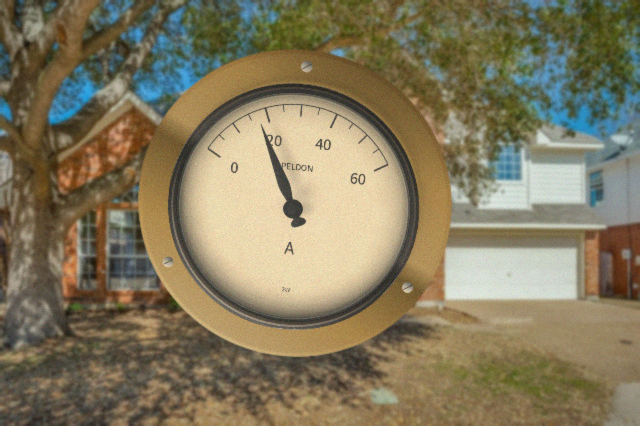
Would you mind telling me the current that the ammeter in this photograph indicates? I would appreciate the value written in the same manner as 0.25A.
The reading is 17.5A
